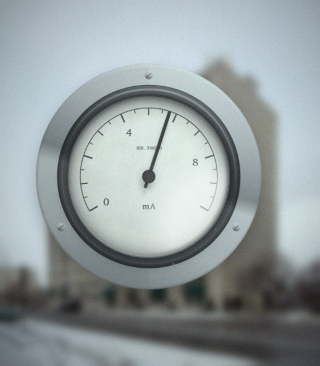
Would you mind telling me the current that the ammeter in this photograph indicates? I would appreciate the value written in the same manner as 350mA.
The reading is 5.75mA
